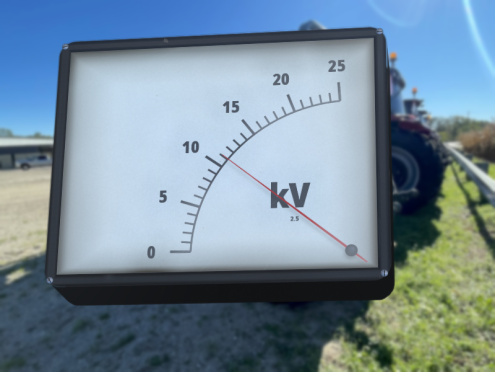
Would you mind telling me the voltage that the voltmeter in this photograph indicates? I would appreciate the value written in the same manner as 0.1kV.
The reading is 11kV
